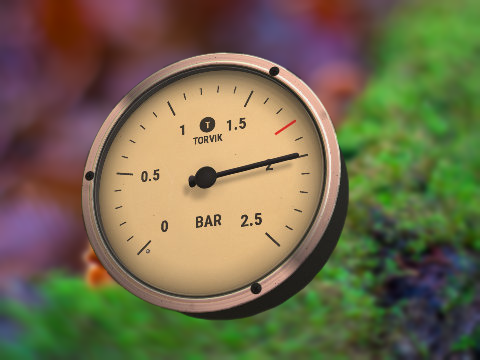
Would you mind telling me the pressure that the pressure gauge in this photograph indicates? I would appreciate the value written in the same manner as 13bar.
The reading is 2bar
